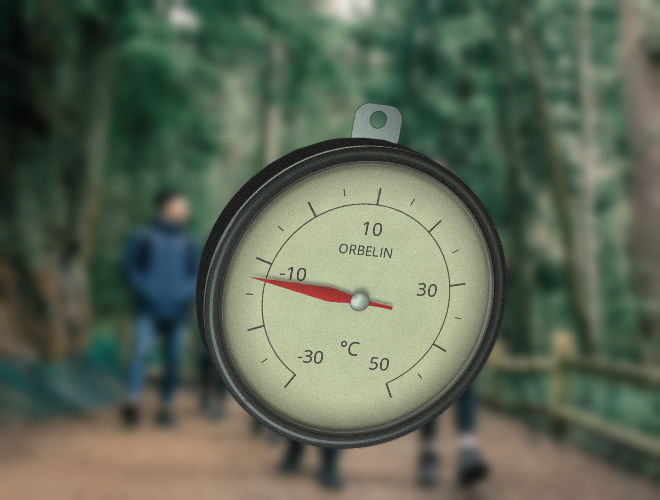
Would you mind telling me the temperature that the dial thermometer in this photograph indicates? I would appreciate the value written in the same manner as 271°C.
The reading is -12.5°C
